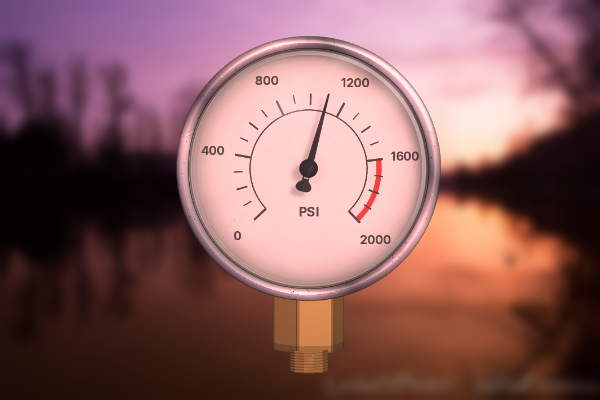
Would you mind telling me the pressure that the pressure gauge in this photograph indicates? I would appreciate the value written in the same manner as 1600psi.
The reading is 1100psi
